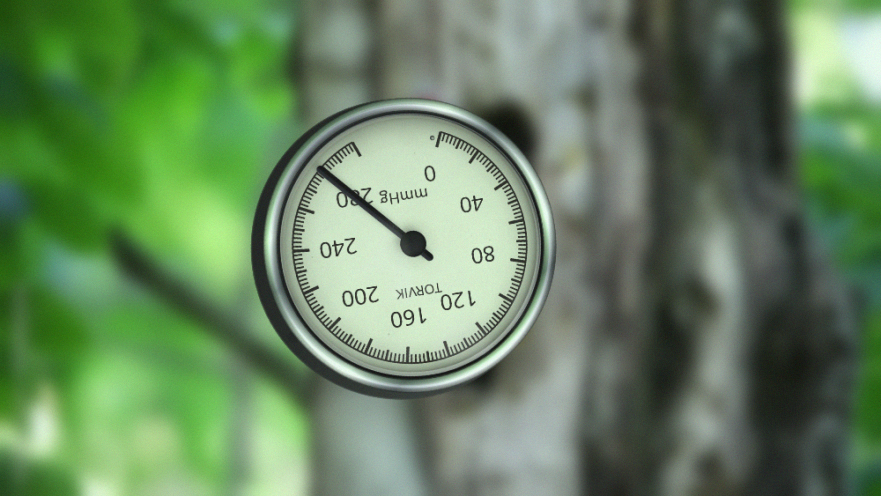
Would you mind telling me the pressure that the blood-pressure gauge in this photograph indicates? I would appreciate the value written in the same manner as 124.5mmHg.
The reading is 280mmHg
